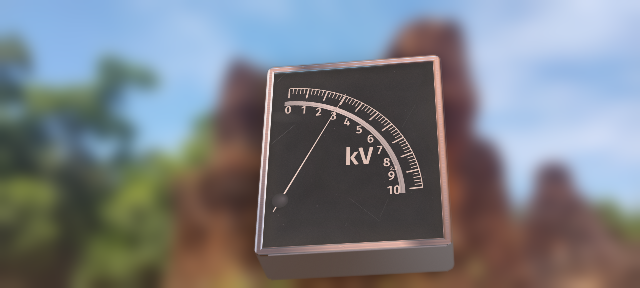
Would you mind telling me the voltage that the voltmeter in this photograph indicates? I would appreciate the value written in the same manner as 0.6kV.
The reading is 3kV
